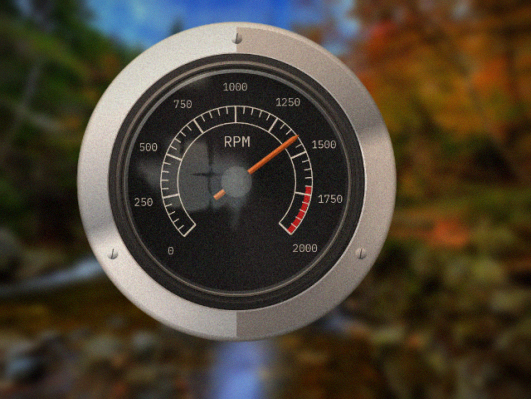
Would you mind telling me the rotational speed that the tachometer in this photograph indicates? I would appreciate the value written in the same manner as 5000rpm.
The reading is 1400rpm
